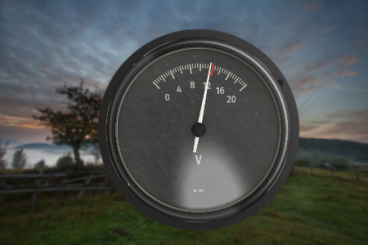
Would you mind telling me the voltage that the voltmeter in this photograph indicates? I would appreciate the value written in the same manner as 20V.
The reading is 12V
